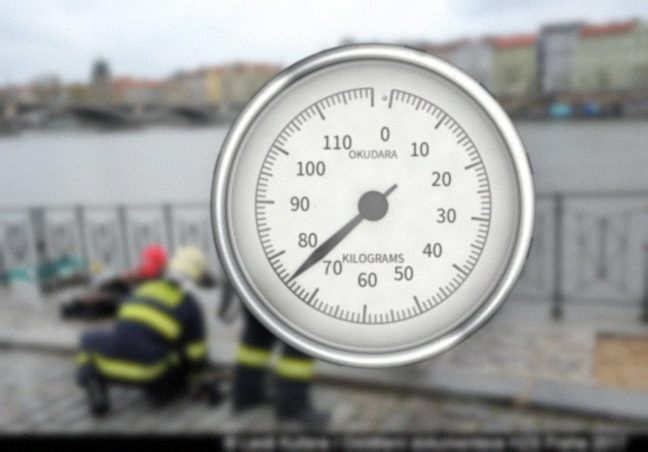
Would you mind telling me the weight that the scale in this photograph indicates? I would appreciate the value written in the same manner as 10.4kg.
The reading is 75kg
